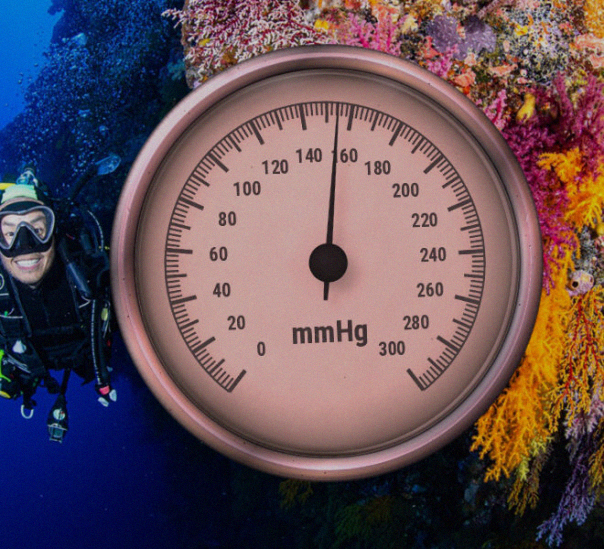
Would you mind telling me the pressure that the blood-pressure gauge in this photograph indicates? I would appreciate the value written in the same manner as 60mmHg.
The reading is 154mmHg
